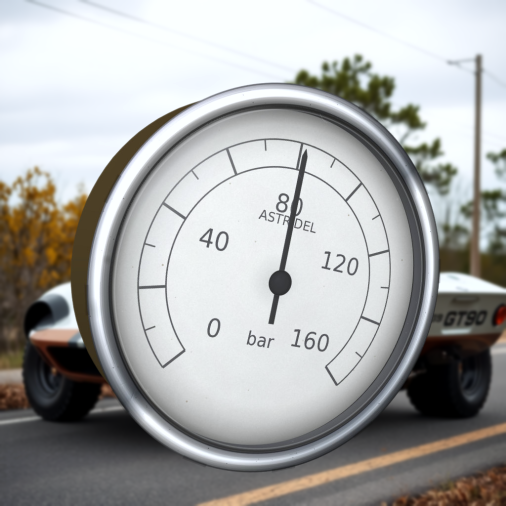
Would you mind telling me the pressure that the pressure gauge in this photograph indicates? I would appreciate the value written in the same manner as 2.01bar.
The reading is 80bar
